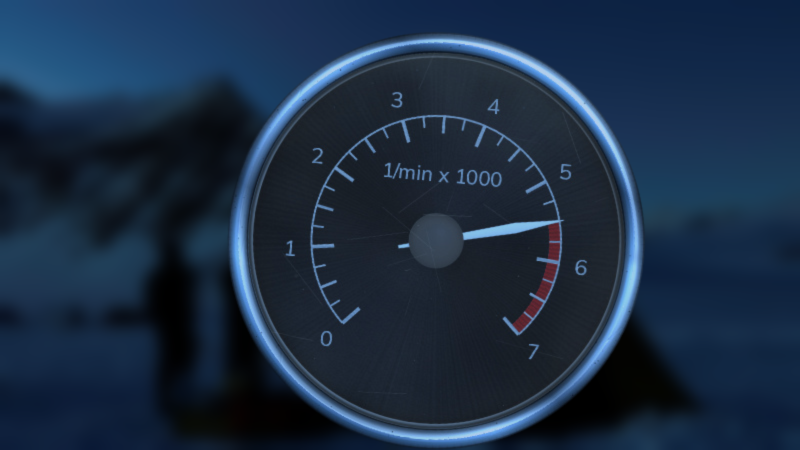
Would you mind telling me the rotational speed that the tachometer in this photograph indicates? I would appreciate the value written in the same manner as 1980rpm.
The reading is 5500rpm
